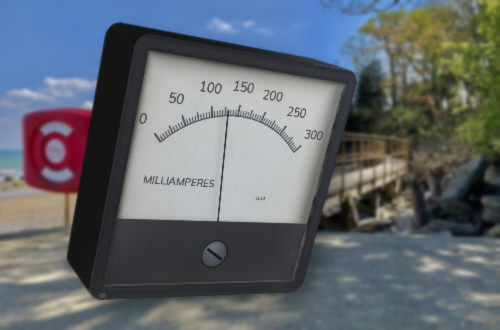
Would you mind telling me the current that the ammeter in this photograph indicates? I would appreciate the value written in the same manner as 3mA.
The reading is 125mA
